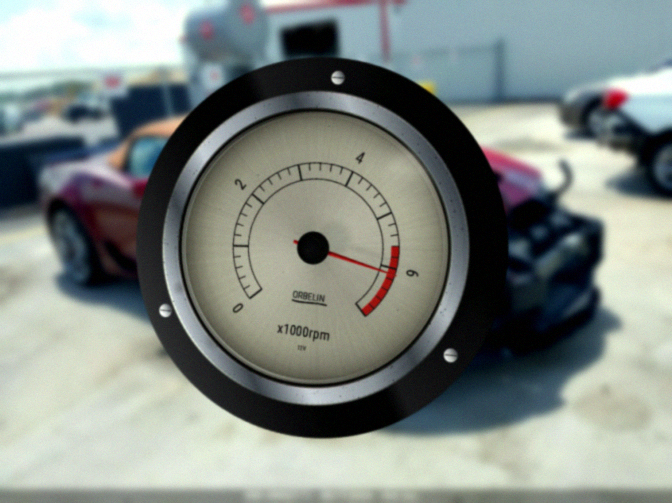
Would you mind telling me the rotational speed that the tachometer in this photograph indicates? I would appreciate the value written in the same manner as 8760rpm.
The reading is 6100rpm
